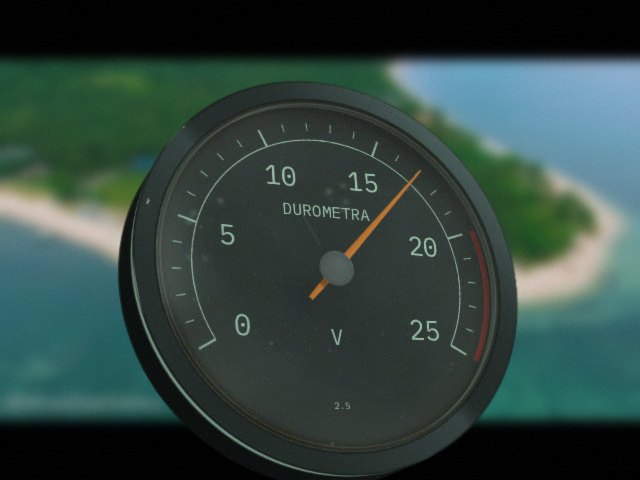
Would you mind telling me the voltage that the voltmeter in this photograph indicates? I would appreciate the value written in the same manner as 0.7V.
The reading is 17V
